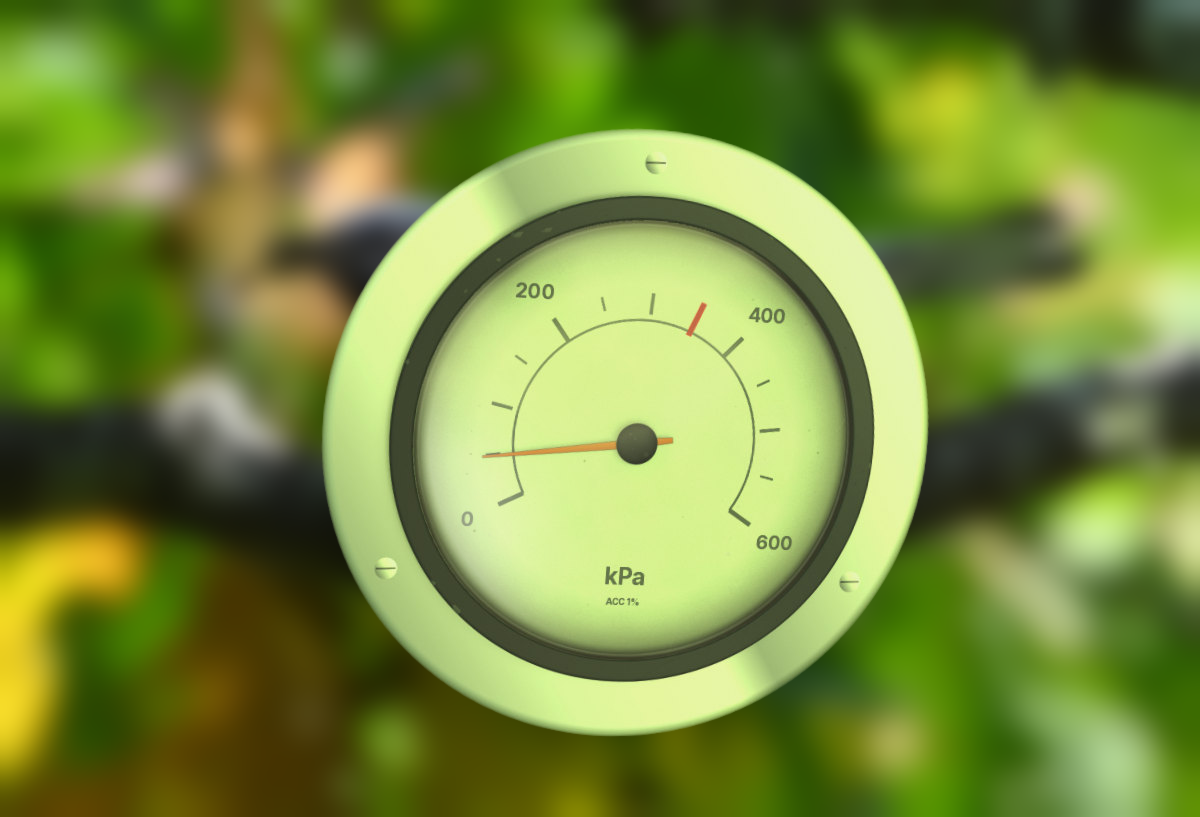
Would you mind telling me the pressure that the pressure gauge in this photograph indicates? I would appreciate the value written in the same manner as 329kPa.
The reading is 50kPa
